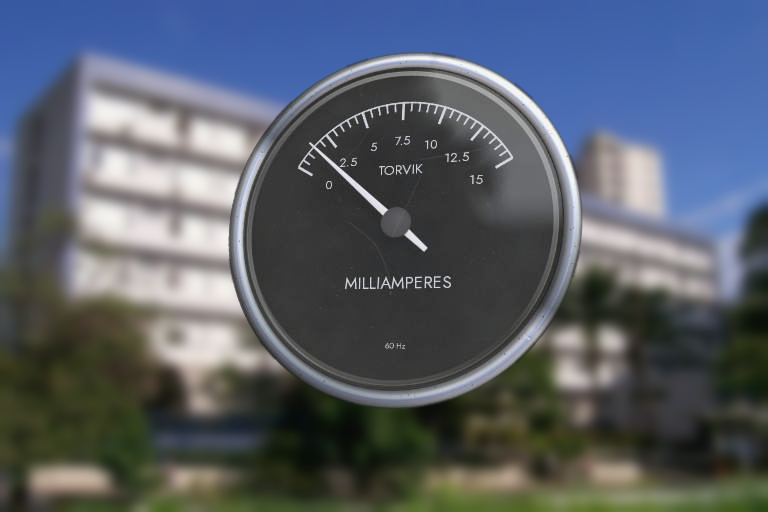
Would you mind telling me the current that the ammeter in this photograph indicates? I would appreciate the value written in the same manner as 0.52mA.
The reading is 1.5mA
